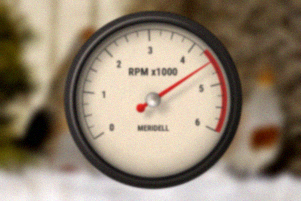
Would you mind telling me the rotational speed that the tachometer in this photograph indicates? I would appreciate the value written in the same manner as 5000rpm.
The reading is 4500rpm
